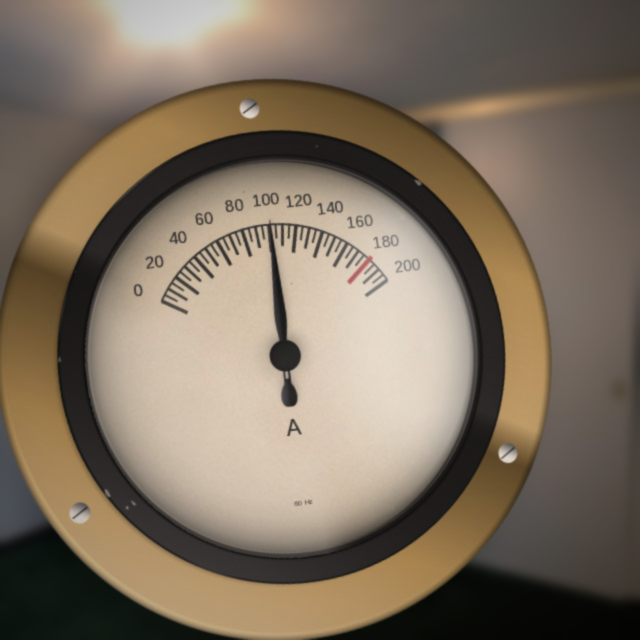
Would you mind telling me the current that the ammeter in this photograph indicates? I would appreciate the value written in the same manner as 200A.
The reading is 100A
